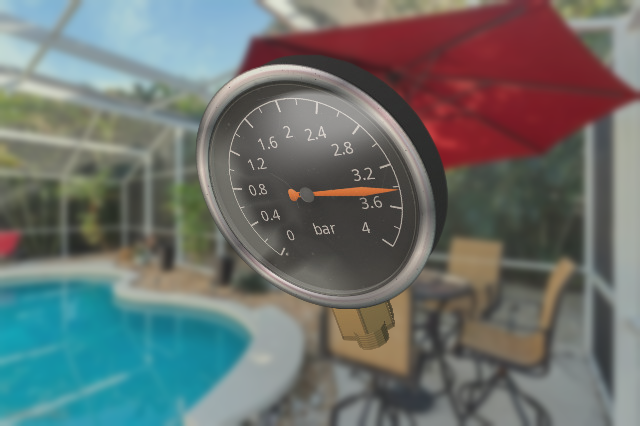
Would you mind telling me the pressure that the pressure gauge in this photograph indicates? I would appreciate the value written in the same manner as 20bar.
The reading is 3.4bar
